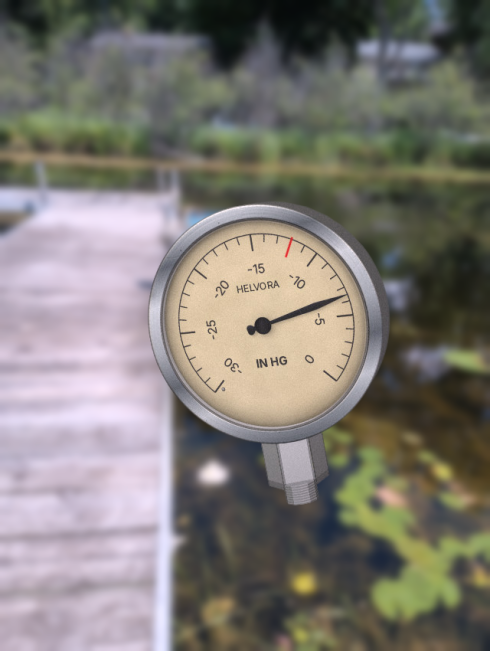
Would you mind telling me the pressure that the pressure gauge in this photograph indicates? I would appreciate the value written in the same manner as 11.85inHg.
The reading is -6.5inHg
